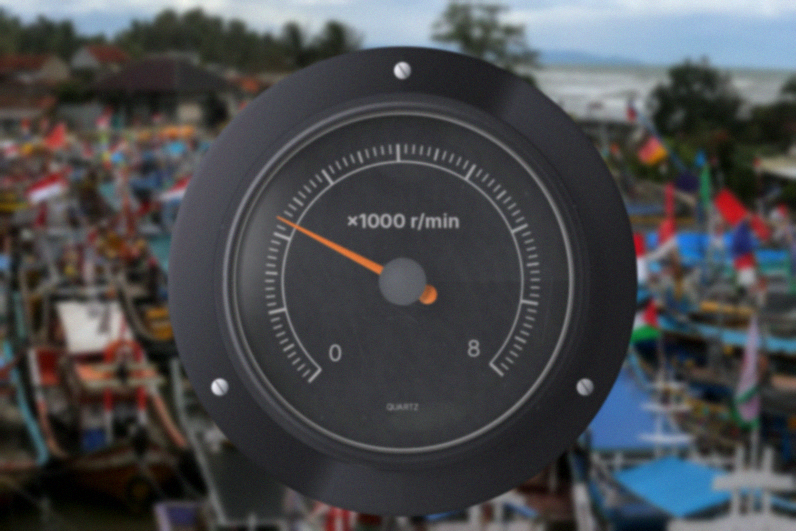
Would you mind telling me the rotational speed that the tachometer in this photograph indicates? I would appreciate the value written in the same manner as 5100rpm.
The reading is 2200rpm
